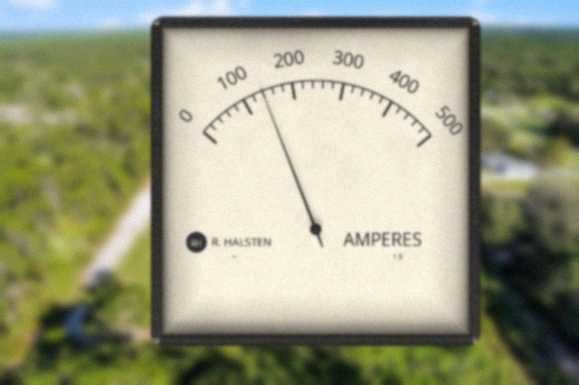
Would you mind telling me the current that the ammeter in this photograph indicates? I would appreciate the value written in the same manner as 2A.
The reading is 140A
